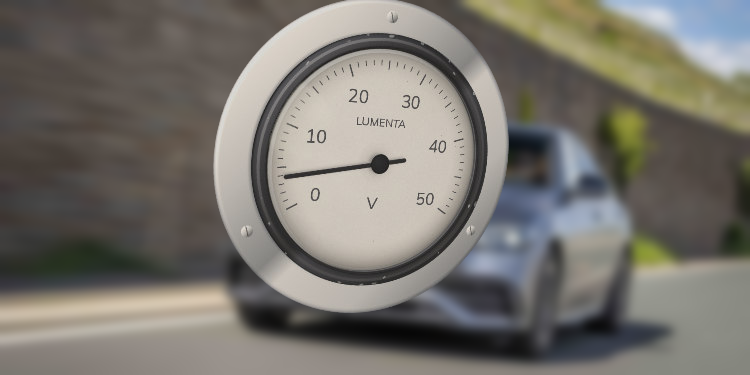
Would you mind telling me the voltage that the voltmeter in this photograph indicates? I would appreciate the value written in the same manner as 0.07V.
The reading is 4V
